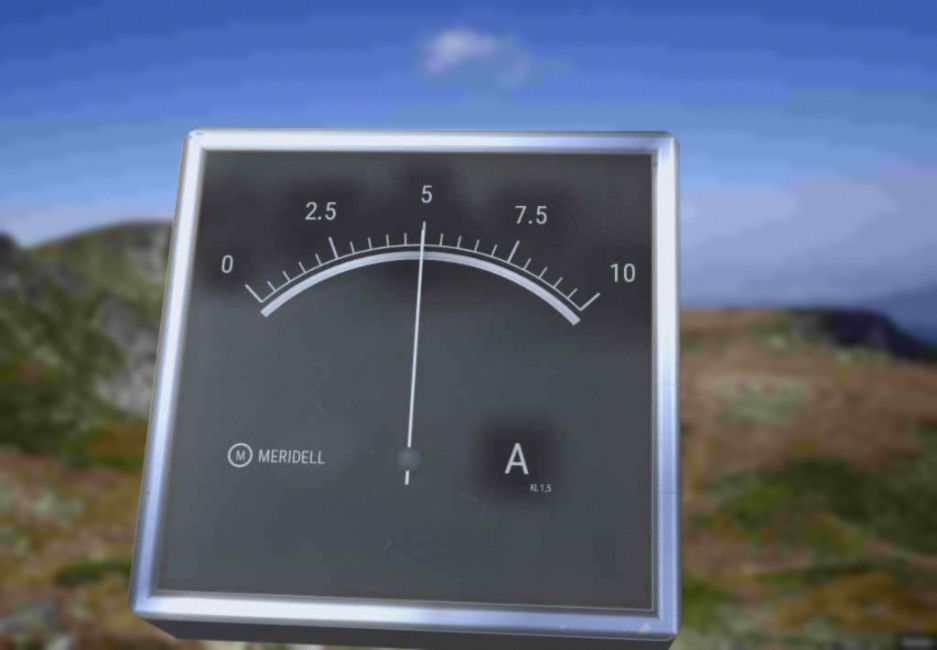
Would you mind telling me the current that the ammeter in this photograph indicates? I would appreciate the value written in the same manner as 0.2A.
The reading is 5A
